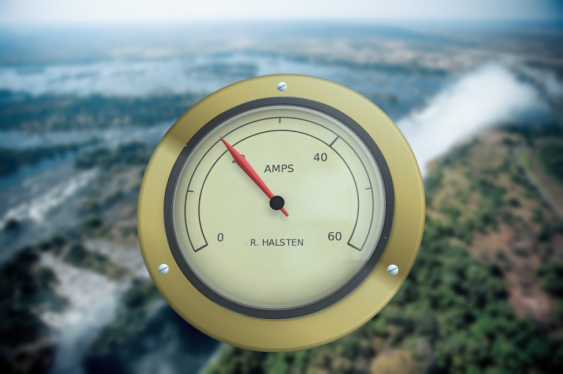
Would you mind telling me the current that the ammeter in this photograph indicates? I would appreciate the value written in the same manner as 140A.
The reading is 20A
